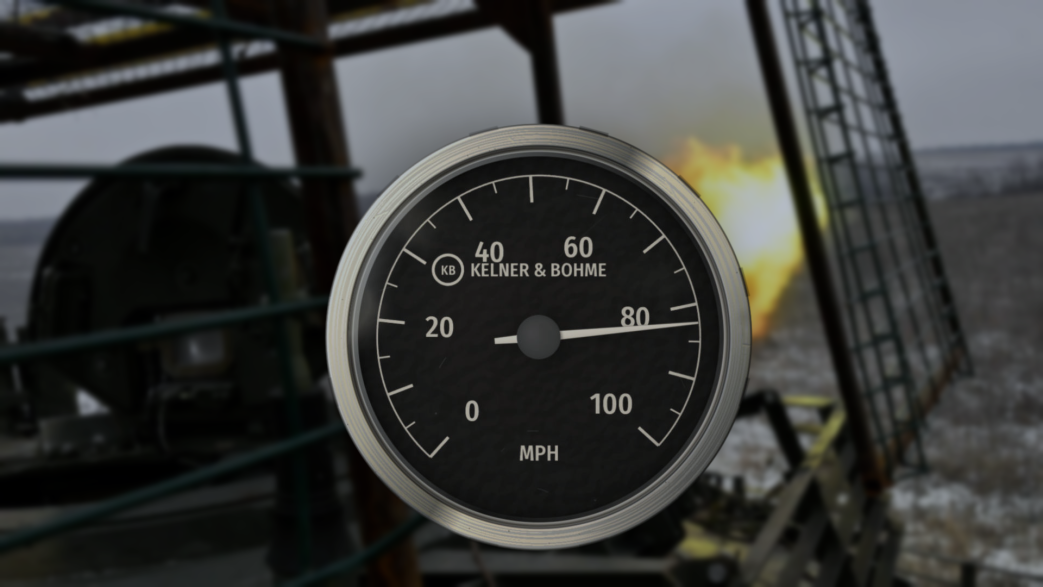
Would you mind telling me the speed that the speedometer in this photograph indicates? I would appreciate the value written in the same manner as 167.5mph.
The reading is 82.5mph
